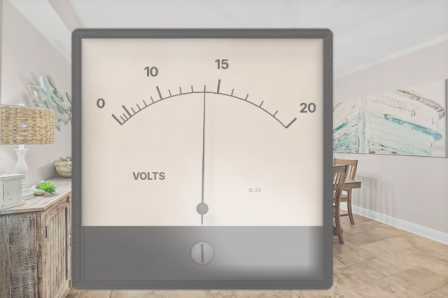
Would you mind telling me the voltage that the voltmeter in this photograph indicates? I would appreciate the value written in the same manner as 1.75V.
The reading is 14V
